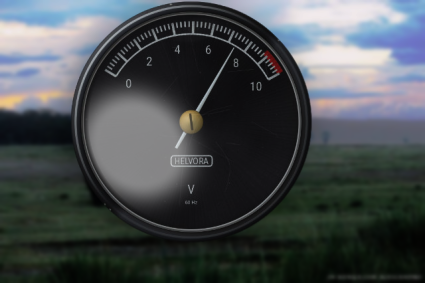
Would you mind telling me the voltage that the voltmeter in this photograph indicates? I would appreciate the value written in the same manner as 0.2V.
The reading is 7.4V
